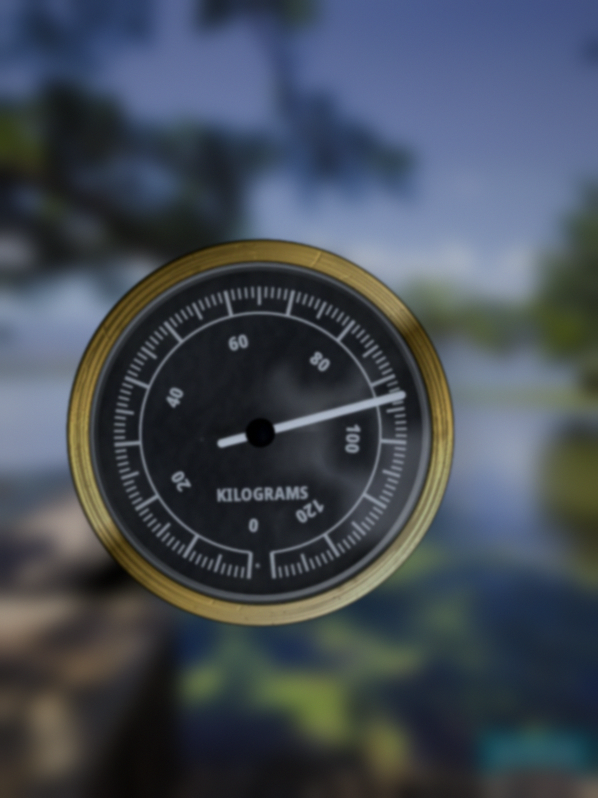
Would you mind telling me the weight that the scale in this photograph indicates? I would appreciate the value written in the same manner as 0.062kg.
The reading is 93kg
